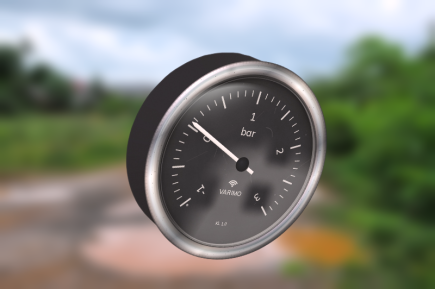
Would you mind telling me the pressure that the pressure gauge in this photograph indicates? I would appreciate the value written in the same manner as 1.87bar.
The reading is 0.05bar
